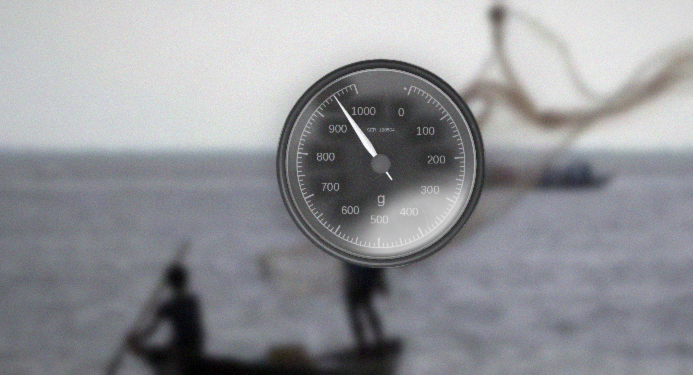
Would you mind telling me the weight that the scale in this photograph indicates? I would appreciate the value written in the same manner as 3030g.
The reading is 950g
